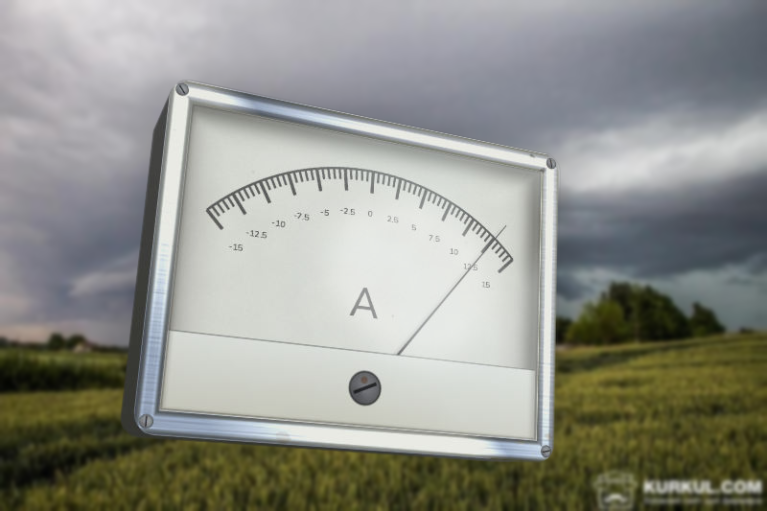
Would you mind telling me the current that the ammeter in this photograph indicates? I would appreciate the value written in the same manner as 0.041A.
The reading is 12.5A
